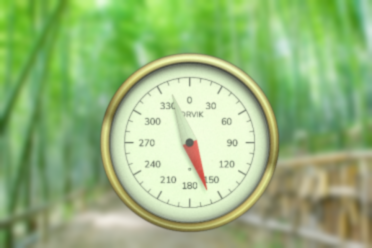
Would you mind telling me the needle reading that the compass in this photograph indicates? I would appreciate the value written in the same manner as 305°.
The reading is 160°
